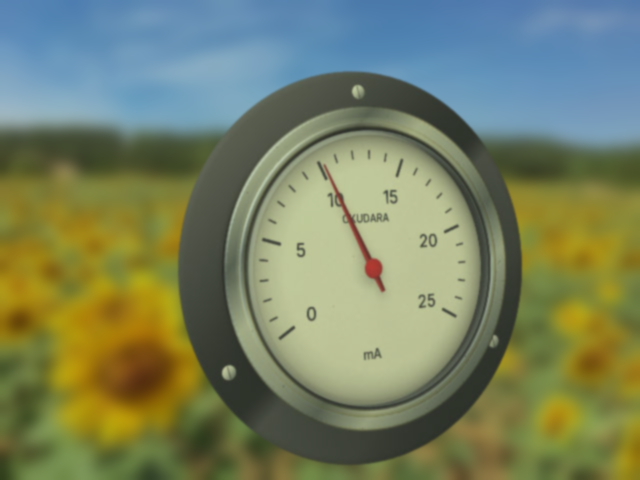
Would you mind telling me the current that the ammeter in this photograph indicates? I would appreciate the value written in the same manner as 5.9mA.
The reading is 10mA
